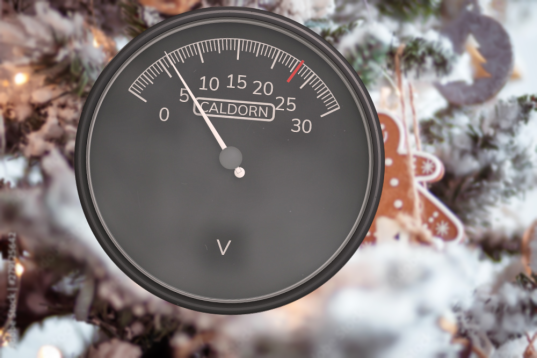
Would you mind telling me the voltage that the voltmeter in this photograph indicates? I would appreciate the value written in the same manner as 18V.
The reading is 6V
